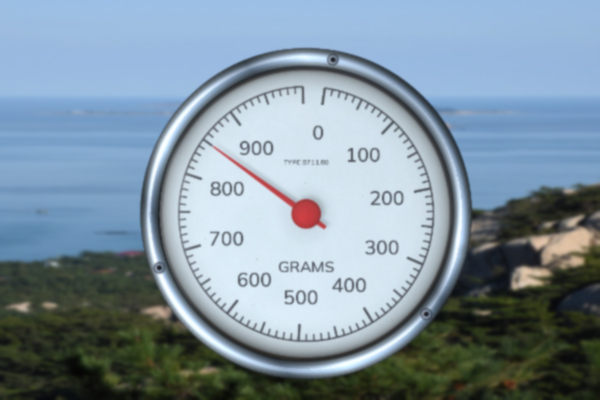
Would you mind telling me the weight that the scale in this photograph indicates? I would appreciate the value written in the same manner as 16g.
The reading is 850g
